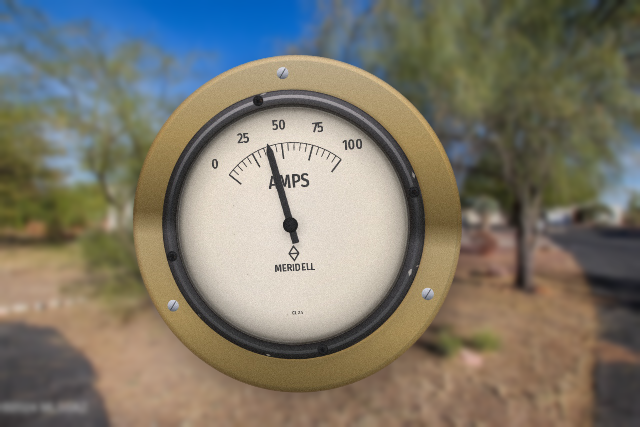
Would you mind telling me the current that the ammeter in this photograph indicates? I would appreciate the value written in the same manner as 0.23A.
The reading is 40A
